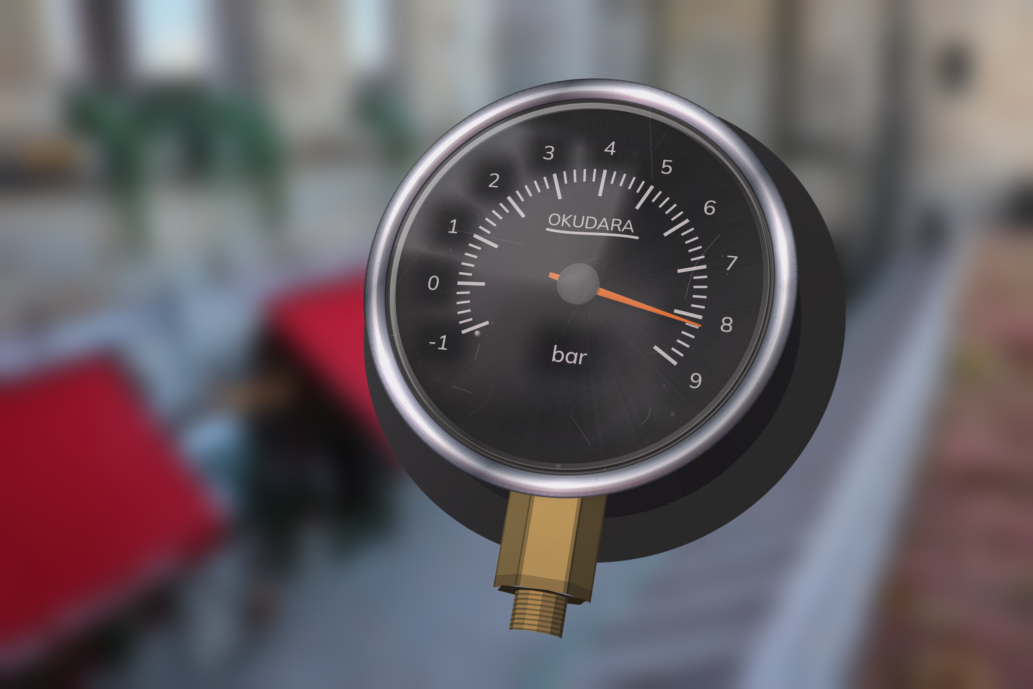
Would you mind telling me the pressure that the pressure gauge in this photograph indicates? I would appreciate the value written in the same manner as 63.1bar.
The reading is 8.2bar
